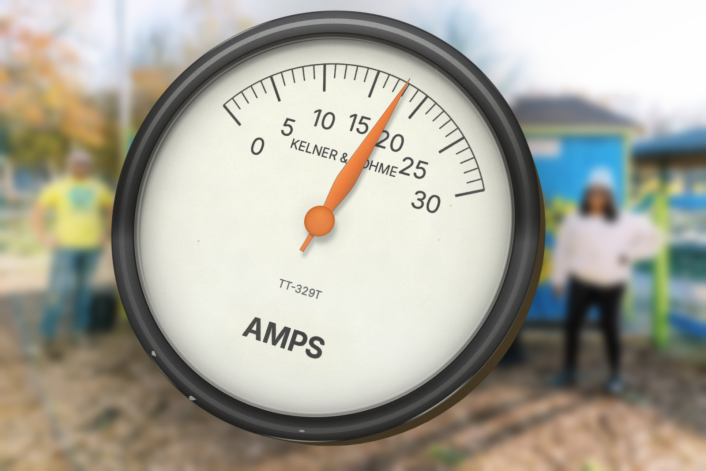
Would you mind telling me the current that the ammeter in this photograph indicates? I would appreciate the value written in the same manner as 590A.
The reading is 18A
